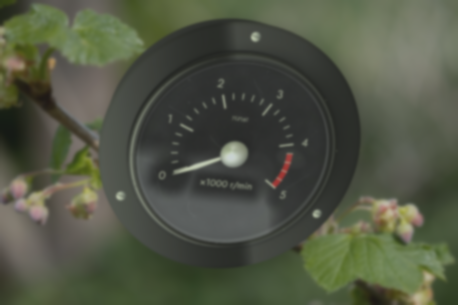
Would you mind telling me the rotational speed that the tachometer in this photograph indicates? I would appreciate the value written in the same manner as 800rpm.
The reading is 0rpm
